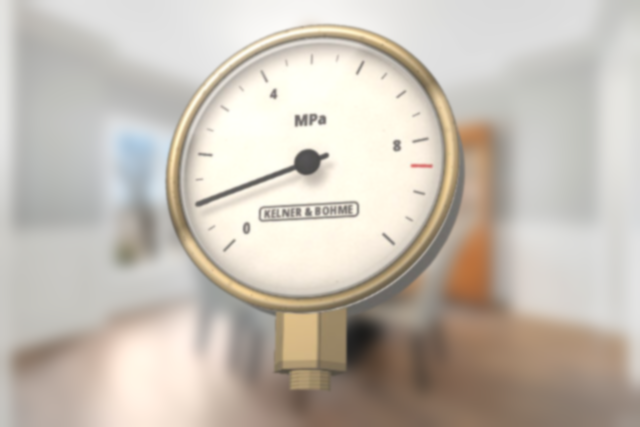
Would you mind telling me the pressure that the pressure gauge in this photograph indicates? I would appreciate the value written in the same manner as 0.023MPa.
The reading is 1MPa
